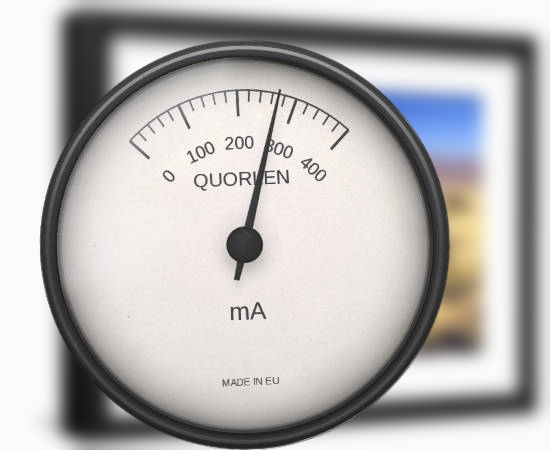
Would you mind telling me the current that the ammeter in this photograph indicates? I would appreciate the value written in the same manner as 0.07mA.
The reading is 270mA
